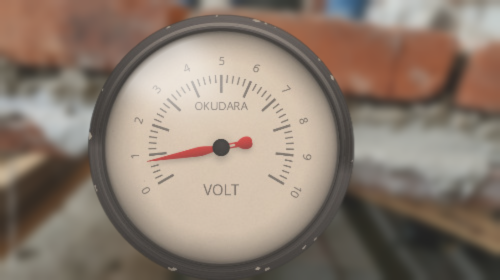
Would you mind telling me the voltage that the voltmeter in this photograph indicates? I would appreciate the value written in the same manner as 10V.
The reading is 0.8V
